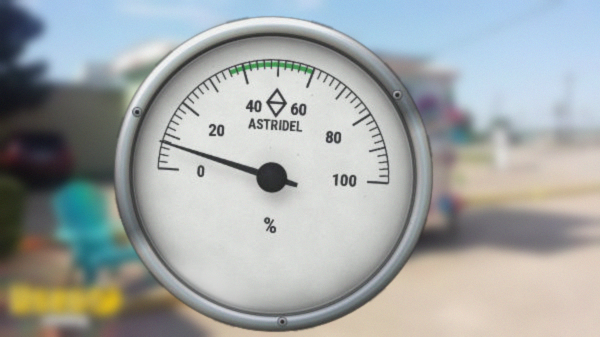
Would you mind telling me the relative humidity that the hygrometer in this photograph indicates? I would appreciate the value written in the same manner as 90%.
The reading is 8%
